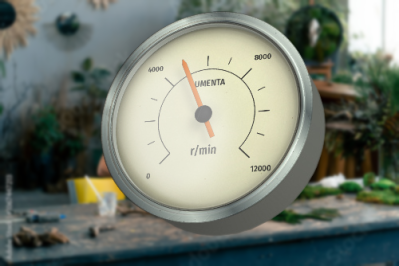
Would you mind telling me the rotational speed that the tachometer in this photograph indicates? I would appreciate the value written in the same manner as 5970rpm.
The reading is 5000rpm
